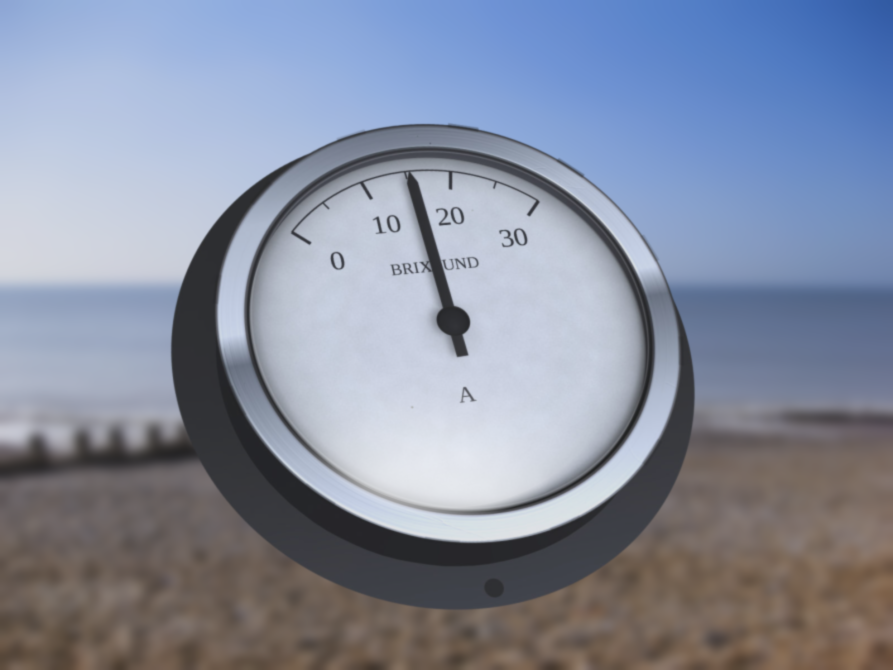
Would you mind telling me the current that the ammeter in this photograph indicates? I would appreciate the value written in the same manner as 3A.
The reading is 15A
